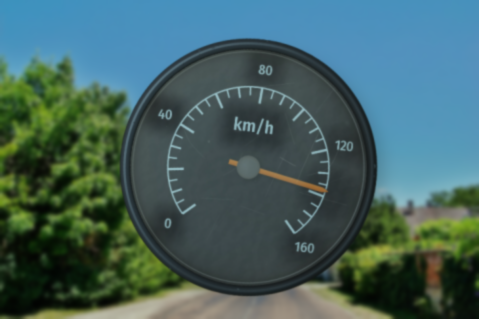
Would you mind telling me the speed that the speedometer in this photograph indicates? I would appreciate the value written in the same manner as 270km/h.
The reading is 137.5km/h
